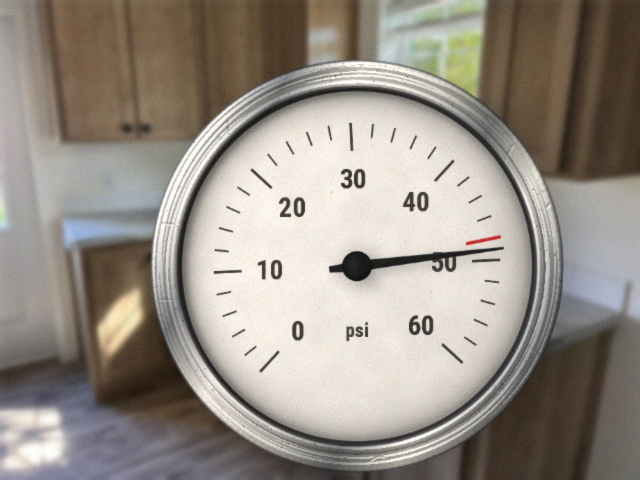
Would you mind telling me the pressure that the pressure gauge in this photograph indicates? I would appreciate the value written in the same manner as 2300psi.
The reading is 49psi
